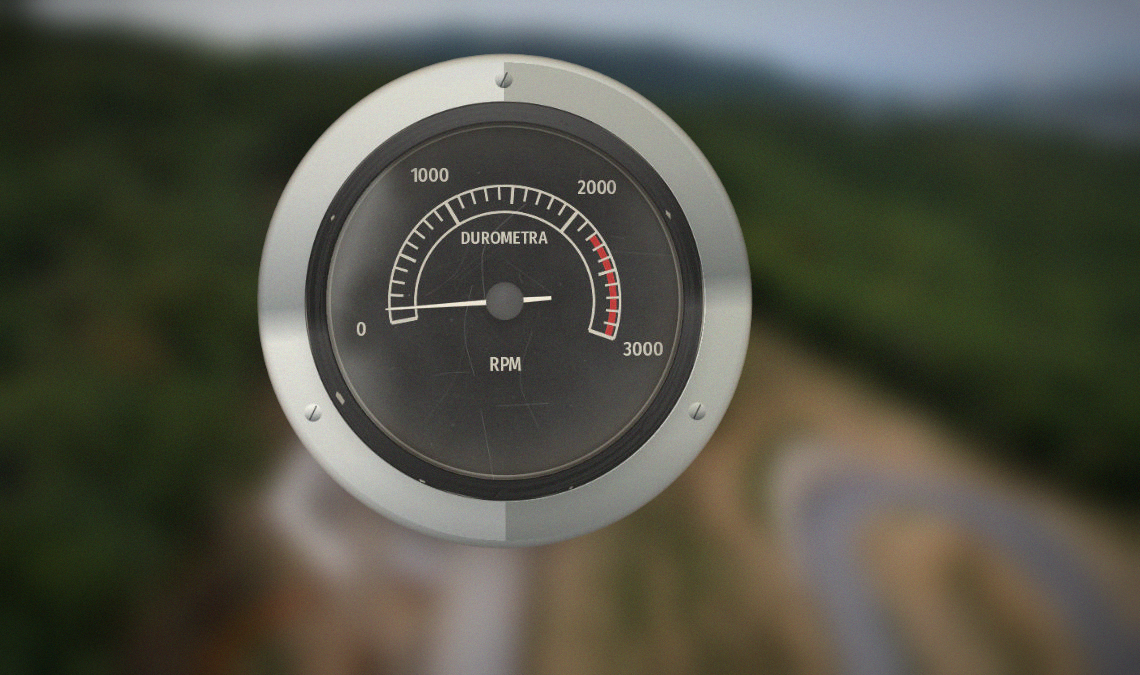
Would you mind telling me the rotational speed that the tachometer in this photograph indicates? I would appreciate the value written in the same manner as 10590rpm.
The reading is 100rpm
